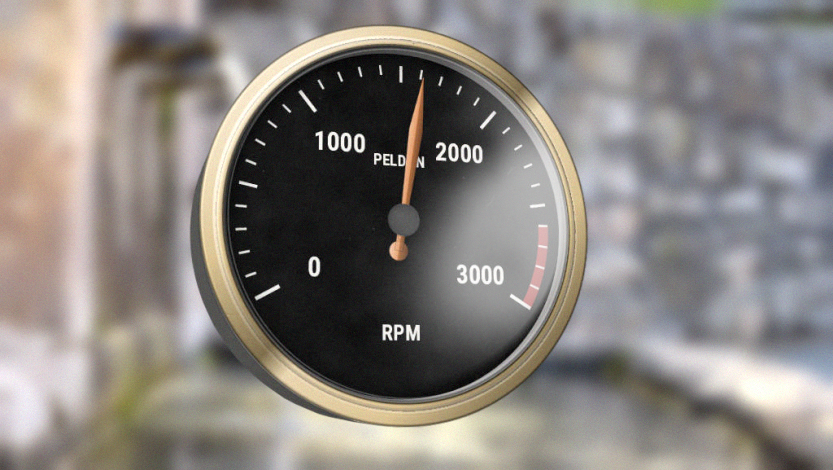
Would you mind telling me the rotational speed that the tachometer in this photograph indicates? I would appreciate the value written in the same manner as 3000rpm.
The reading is 1600rpm
